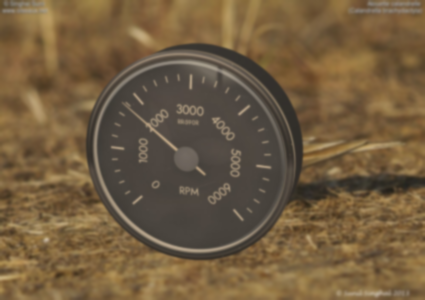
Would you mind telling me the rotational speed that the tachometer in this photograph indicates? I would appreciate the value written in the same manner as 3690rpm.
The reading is 1800rpm
